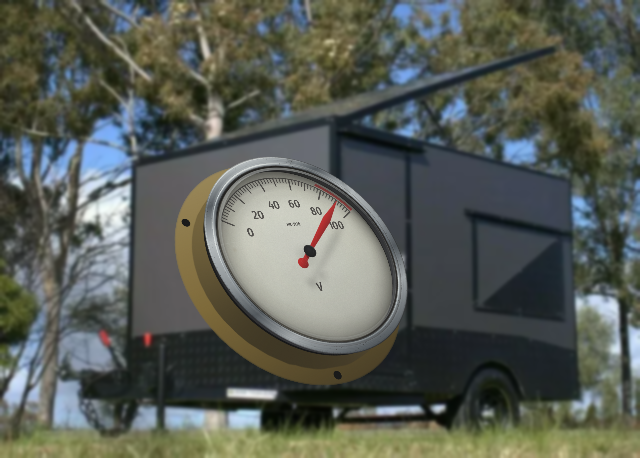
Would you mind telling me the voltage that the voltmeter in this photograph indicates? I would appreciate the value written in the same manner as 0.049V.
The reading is 90V
